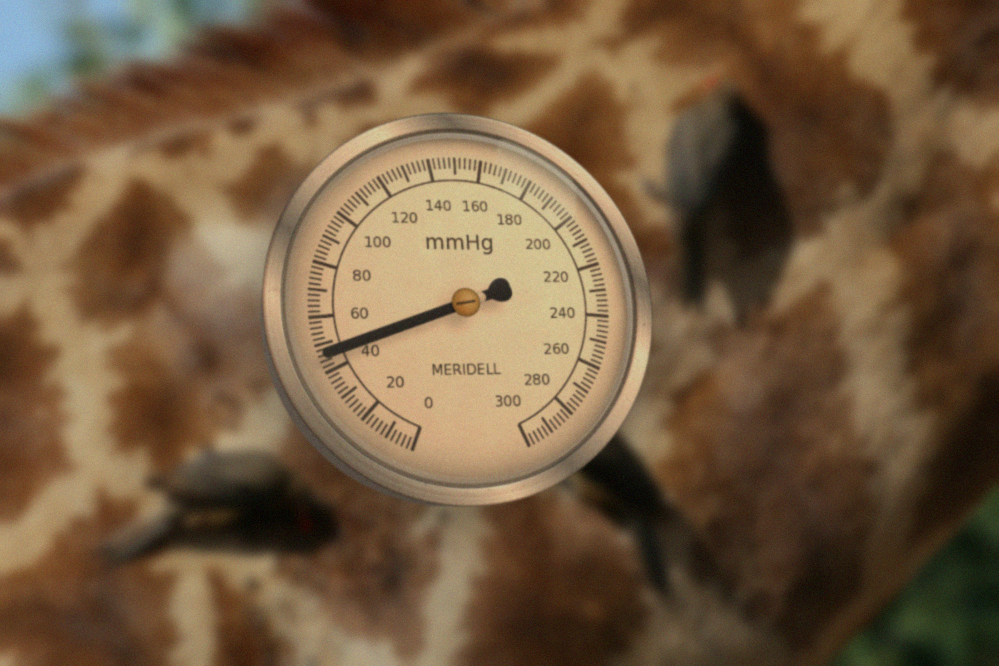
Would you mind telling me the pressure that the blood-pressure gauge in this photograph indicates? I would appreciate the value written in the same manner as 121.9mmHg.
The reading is 46mmHg
